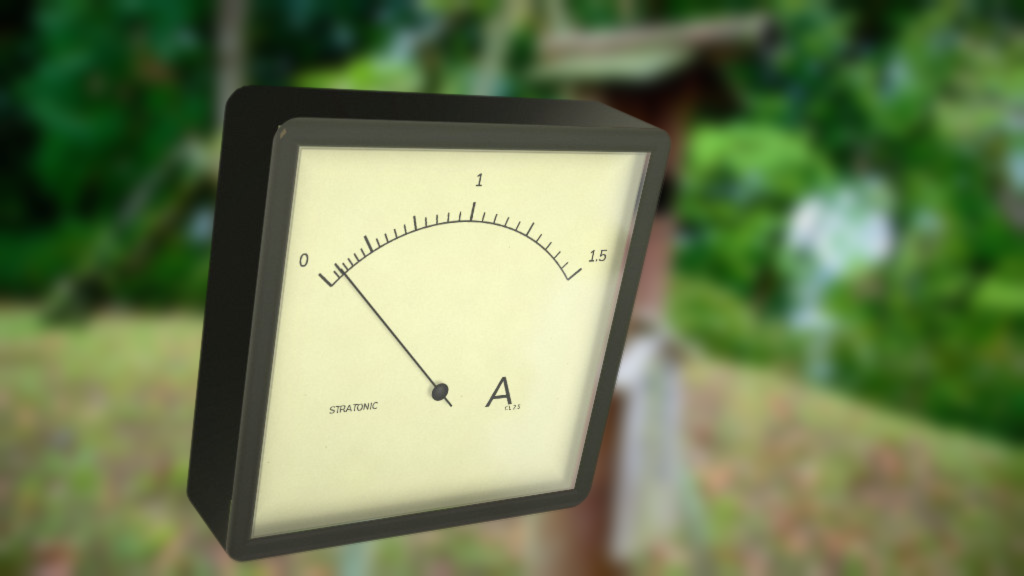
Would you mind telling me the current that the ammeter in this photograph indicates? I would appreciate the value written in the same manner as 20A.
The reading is 0.25A
